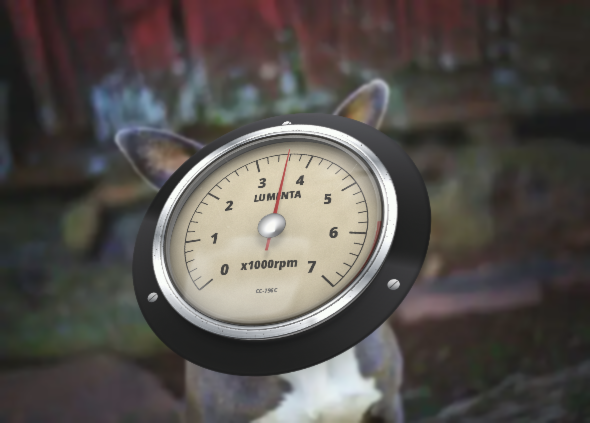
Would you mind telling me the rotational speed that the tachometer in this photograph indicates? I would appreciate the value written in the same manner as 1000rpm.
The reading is 3600rpm
